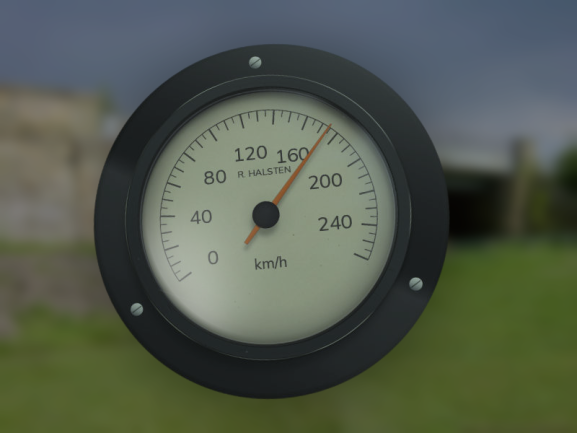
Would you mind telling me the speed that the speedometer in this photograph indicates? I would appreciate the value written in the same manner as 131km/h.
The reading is 175km/h
